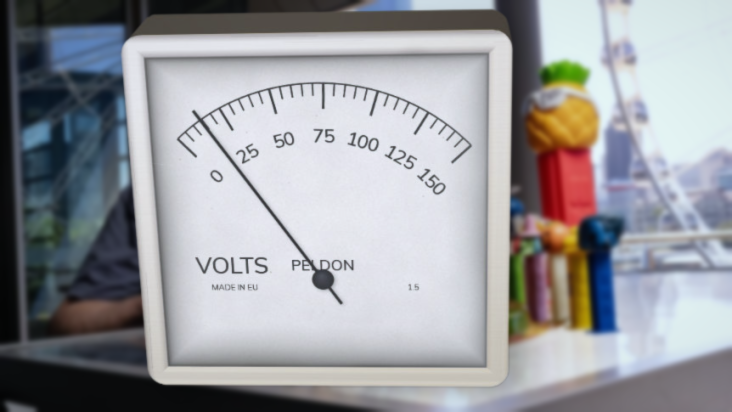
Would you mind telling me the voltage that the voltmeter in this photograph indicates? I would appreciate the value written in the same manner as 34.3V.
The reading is 15V
